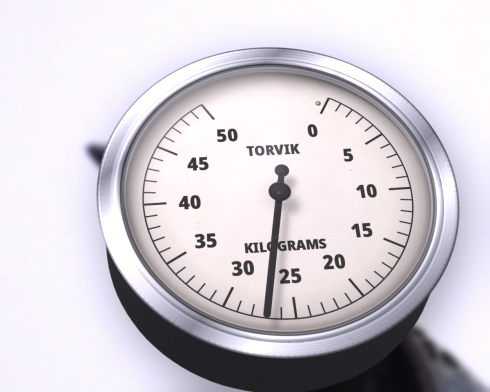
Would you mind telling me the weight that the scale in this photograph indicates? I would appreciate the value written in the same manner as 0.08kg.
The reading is 27kg
